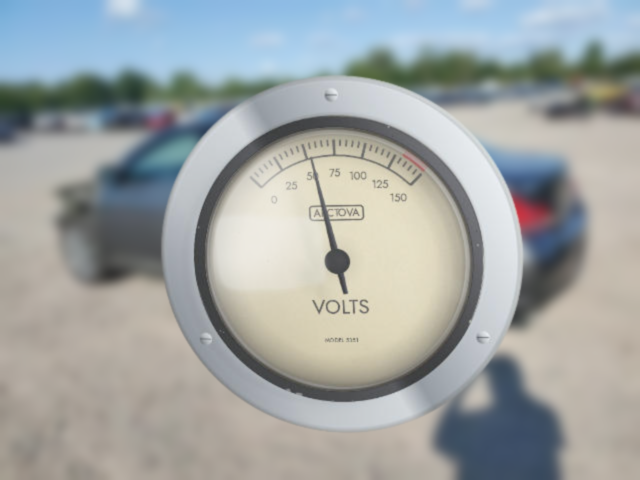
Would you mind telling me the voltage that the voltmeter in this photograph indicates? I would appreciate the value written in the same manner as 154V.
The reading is 55V
